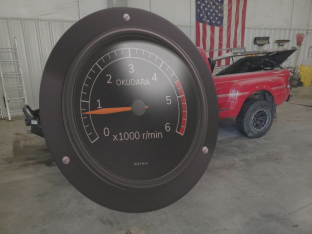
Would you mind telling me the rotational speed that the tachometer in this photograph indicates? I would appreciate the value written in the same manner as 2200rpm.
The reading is 700rpm
